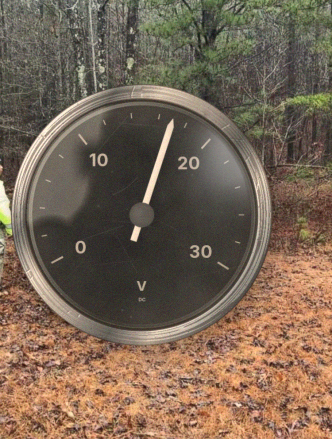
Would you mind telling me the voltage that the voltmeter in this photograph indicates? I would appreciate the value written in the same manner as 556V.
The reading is 17V
